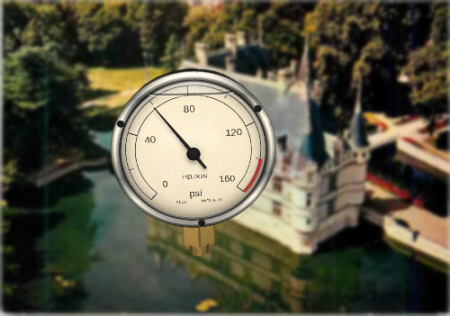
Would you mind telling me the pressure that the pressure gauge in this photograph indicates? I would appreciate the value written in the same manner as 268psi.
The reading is 60psi
